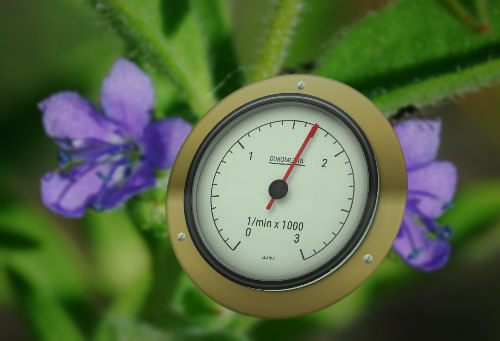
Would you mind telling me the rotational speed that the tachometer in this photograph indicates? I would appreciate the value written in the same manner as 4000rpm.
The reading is 1700rpm
